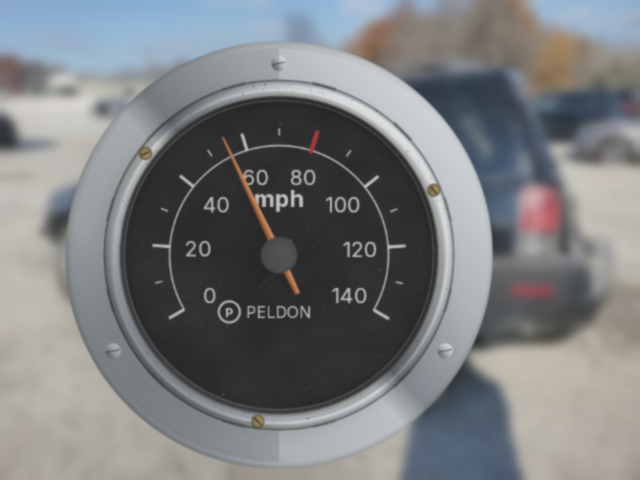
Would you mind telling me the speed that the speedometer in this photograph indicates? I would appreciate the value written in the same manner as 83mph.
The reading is 55mph
